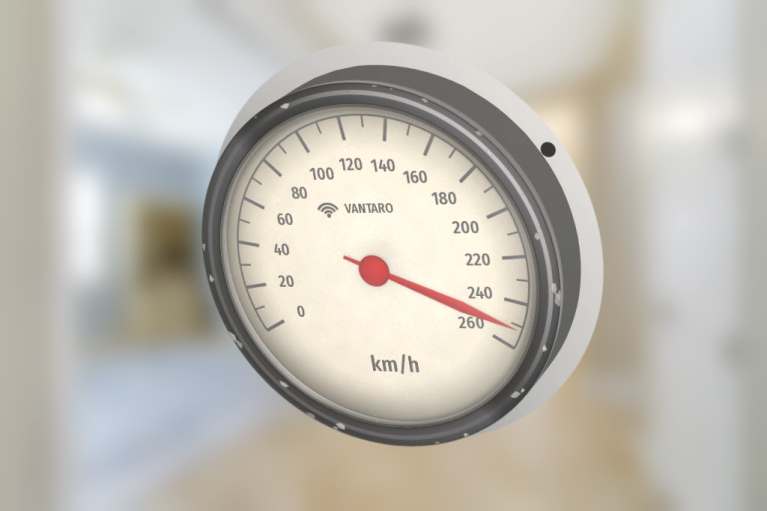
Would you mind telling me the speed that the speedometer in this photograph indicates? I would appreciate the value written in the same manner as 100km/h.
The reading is 250km/h
